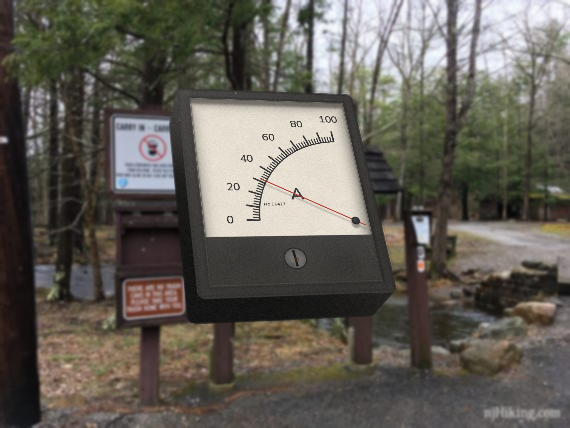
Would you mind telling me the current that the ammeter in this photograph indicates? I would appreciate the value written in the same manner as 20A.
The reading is 30A
